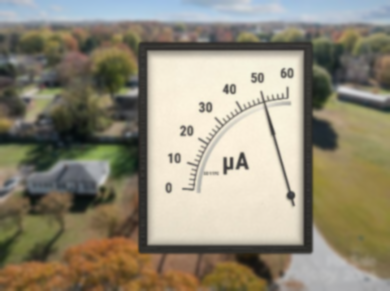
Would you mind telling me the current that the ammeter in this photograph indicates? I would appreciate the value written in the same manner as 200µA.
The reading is 50µA
